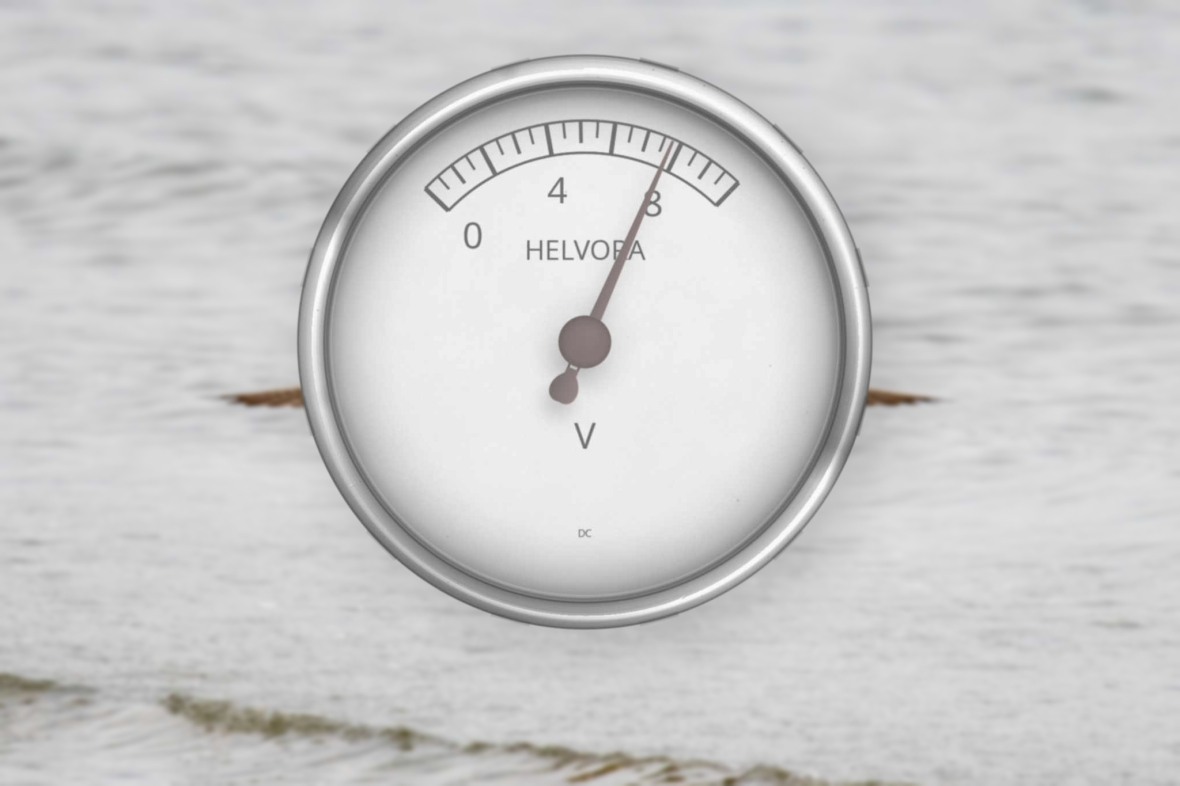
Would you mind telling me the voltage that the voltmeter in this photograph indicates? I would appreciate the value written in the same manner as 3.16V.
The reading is 7.75V
